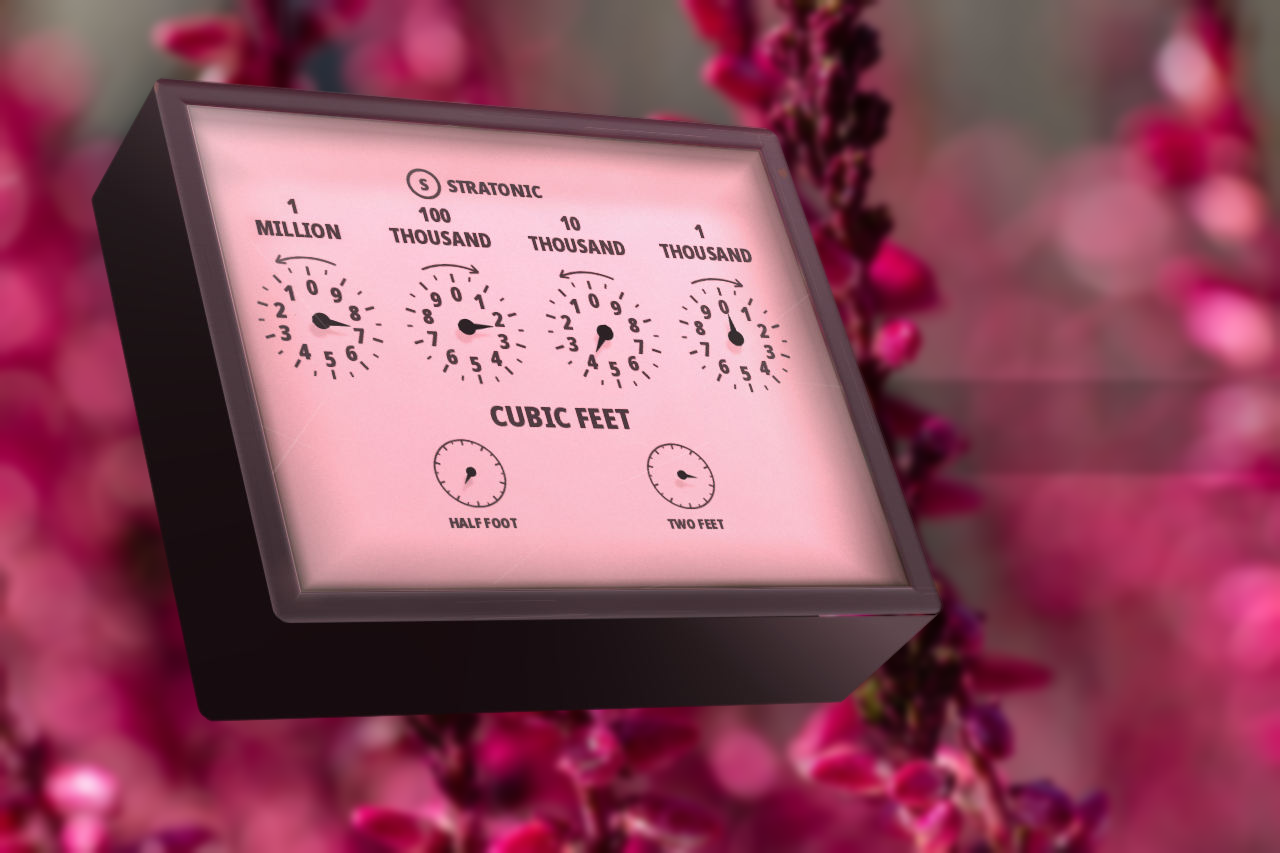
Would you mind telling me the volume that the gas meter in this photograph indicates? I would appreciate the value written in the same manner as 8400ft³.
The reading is 724000ft³
